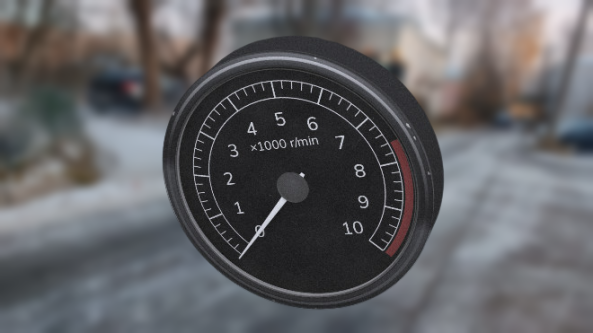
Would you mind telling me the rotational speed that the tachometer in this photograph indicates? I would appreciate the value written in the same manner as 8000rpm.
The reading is 0rpm
